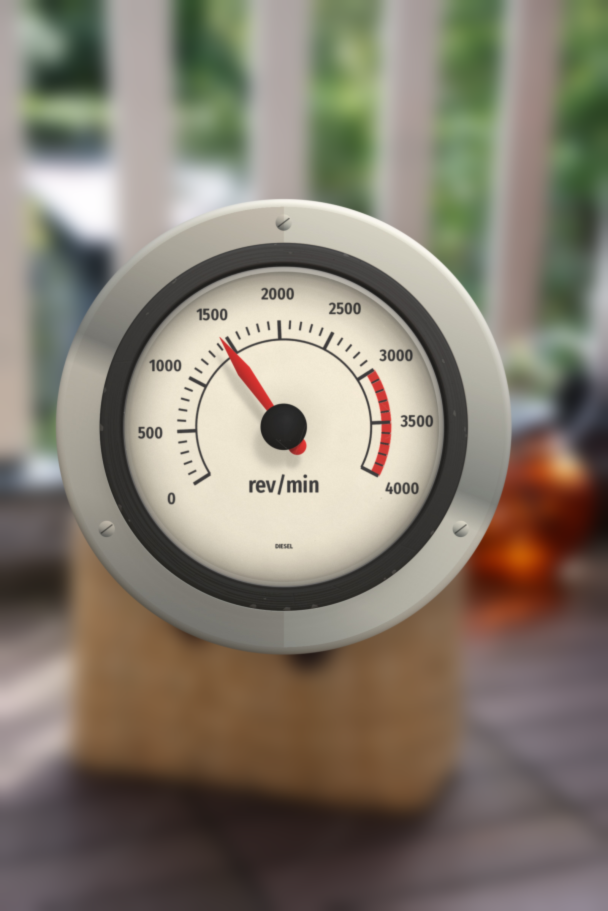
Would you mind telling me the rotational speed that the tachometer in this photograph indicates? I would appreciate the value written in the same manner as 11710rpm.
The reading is 1450rpm
